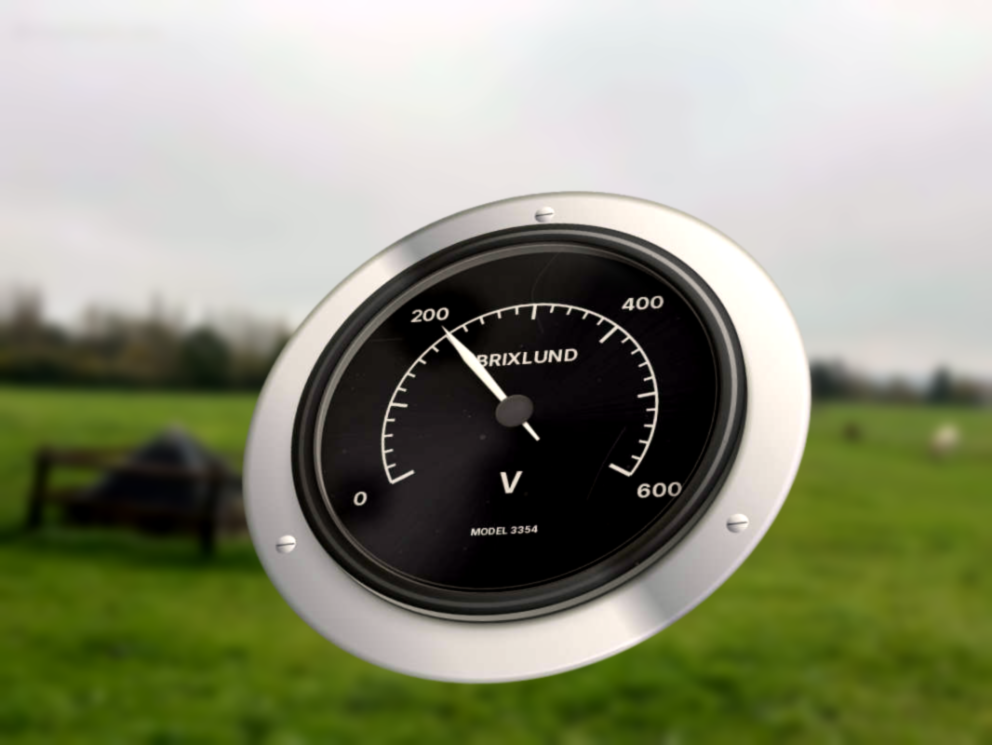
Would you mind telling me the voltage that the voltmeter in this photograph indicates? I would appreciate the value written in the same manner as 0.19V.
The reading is 200V
